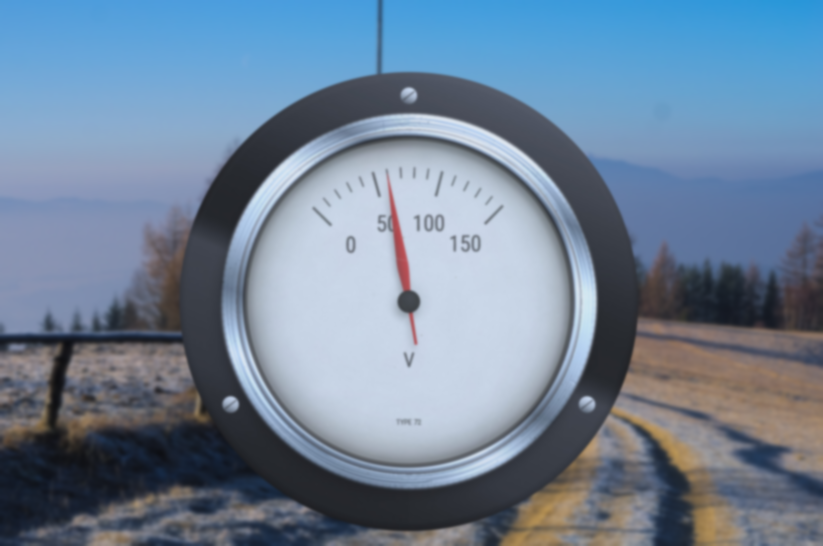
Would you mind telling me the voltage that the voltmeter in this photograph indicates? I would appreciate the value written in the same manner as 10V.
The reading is 60V
